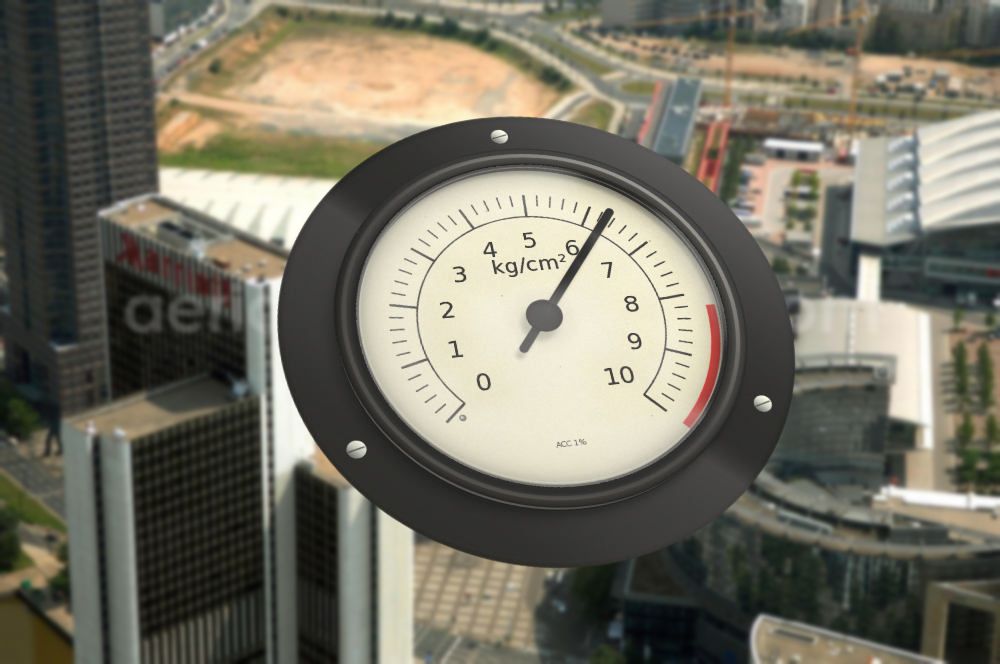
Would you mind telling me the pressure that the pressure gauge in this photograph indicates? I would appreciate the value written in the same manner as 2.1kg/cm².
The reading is 6.3kg/cm²
